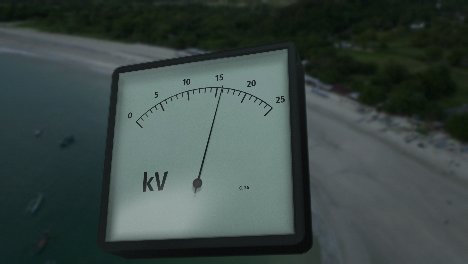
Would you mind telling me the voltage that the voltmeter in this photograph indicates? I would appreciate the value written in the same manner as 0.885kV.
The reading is 16kV
